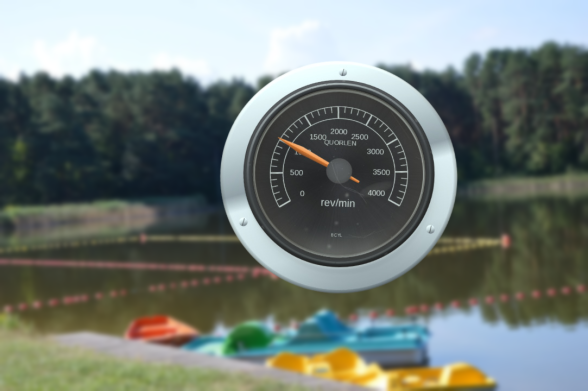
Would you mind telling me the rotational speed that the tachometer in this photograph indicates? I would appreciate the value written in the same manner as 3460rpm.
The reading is 1000rpm
